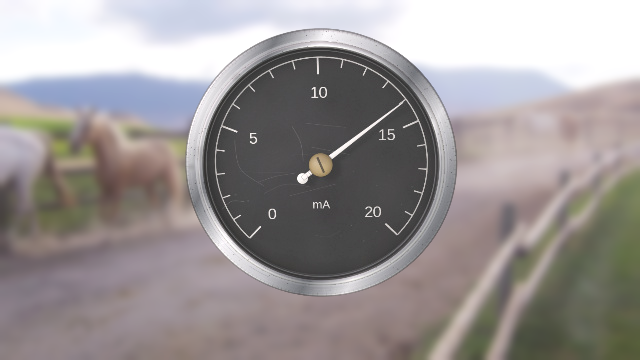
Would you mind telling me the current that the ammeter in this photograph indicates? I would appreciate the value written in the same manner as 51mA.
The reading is 14mA
